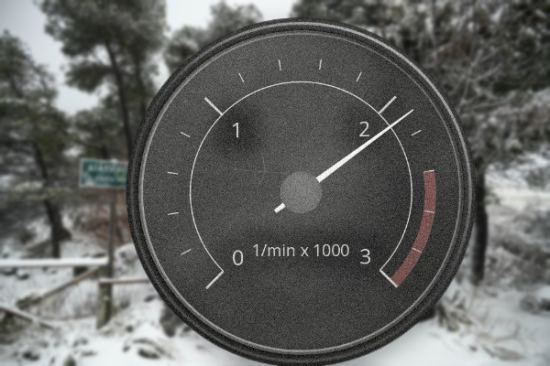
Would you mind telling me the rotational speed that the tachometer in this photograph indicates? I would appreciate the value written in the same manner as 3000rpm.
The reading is 2100rpm
